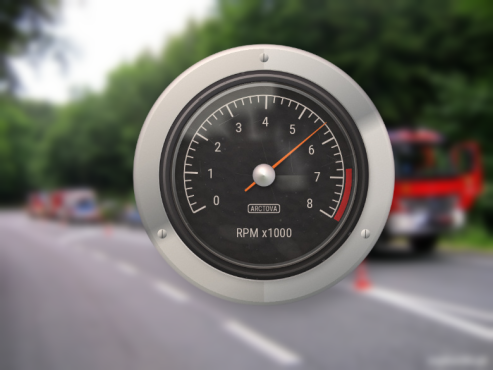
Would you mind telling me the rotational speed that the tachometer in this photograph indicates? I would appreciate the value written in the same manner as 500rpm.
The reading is 5600rpm
